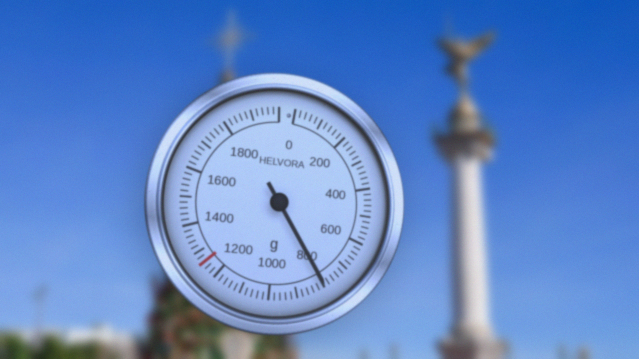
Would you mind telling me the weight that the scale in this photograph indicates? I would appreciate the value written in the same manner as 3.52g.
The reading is 800g
